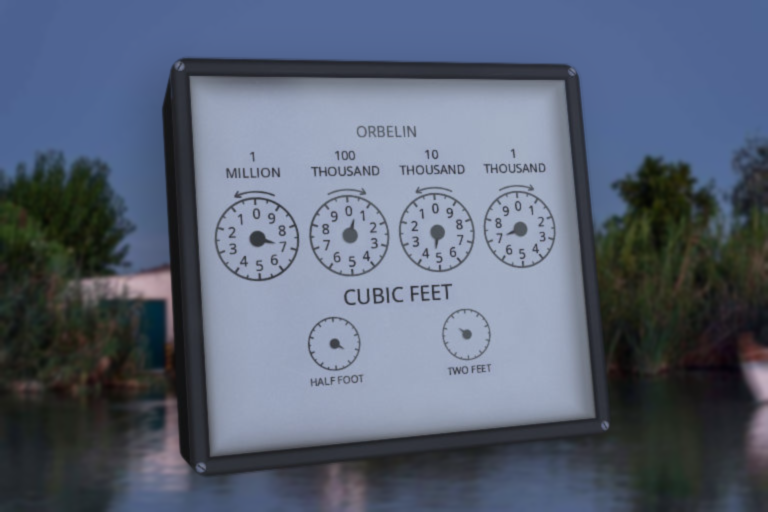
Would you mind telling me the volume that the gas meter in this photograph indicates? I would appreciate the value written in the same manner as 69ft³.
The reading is 704700ft³
